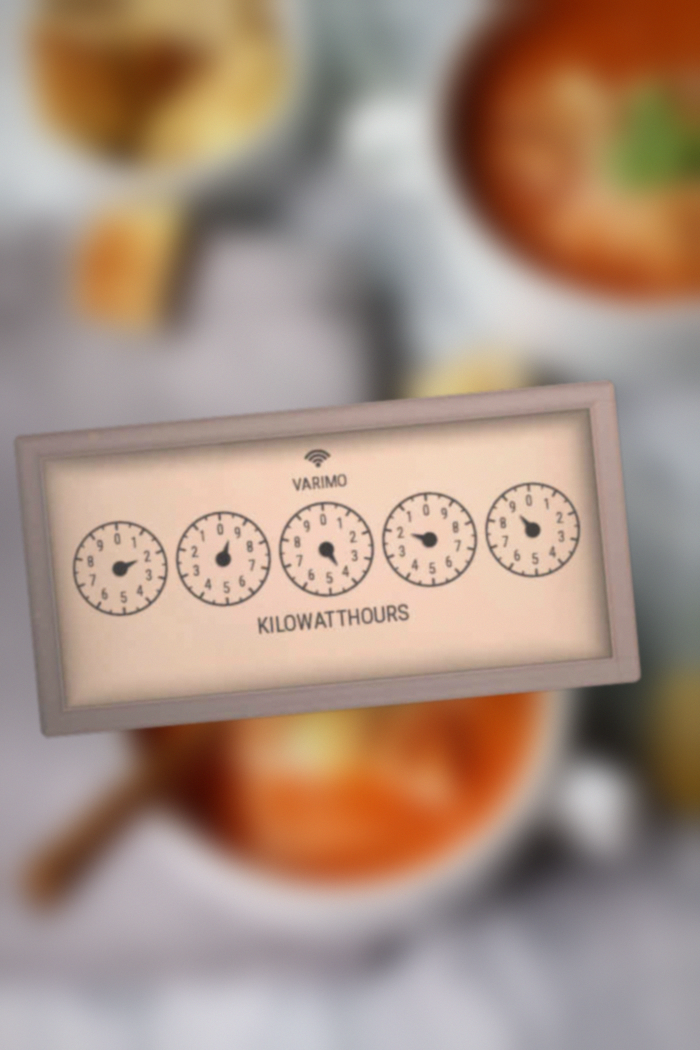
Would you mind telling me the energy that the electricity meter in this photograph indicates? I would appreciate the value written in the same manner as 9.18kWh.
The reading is 19419kWh
